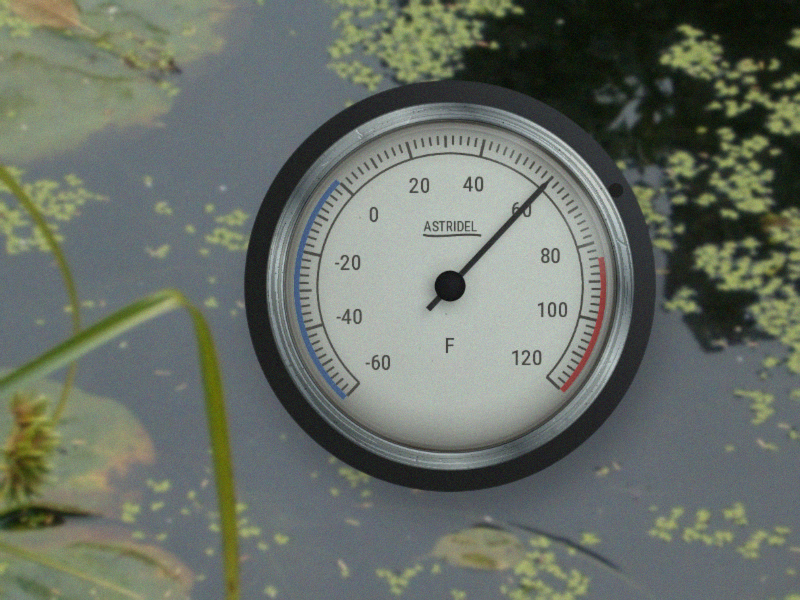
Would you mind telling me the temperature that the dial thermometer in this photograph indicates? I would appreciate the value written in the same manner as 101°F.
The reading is 60°F
